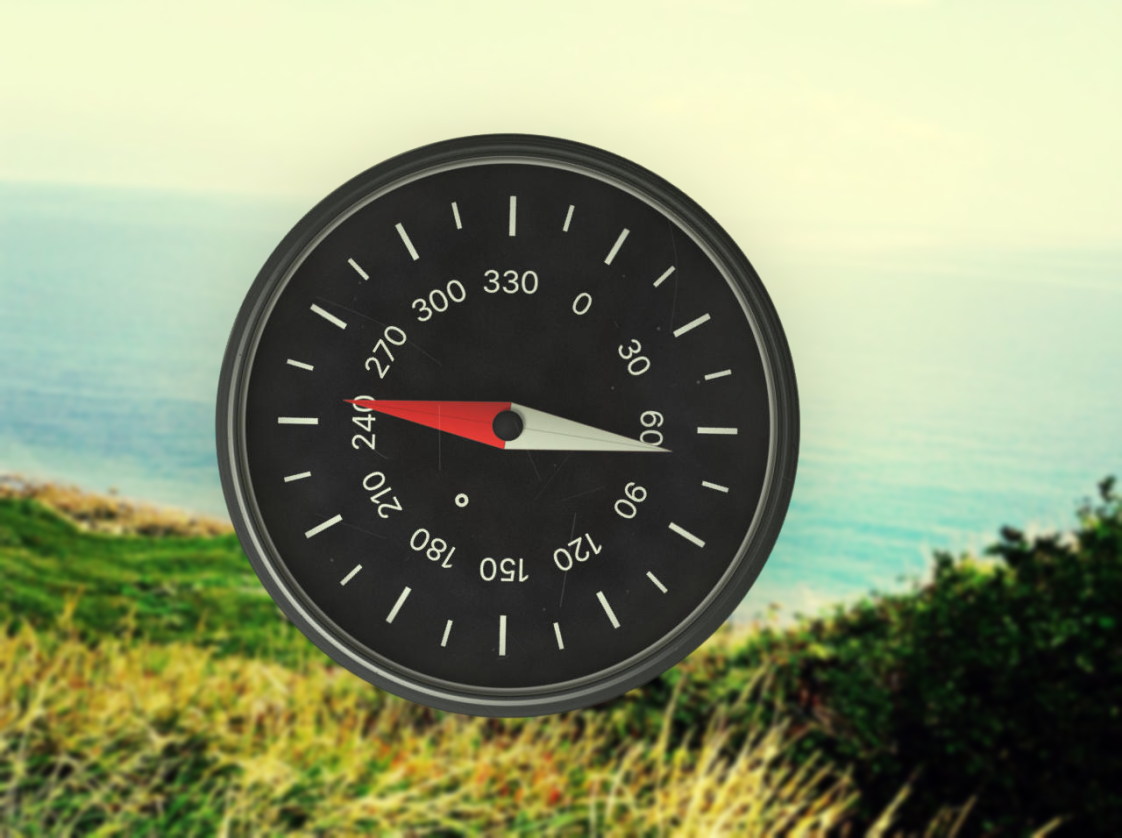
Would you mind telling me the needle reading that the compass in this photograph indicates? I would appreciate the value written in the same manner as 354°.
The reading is 247.5°
